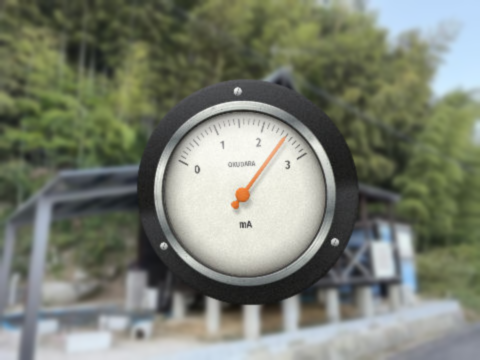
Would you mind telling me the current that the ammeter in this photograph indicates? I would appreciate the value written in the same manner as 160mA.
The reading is 2.5mA
